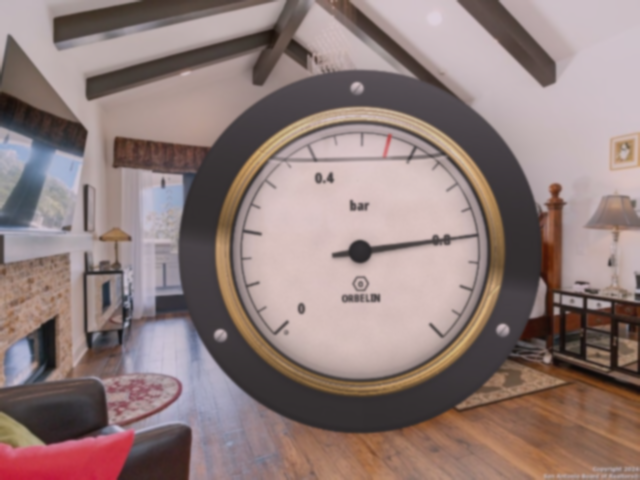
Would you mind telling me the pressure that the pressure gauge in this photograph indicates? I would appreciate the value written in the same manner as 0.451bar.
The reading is 0.8bar
